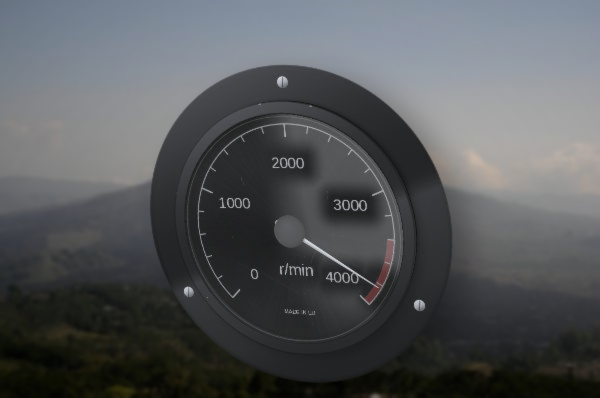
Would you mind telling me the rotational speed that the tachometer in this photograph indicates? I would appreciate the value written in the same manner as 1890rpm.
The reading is 3800rpm
